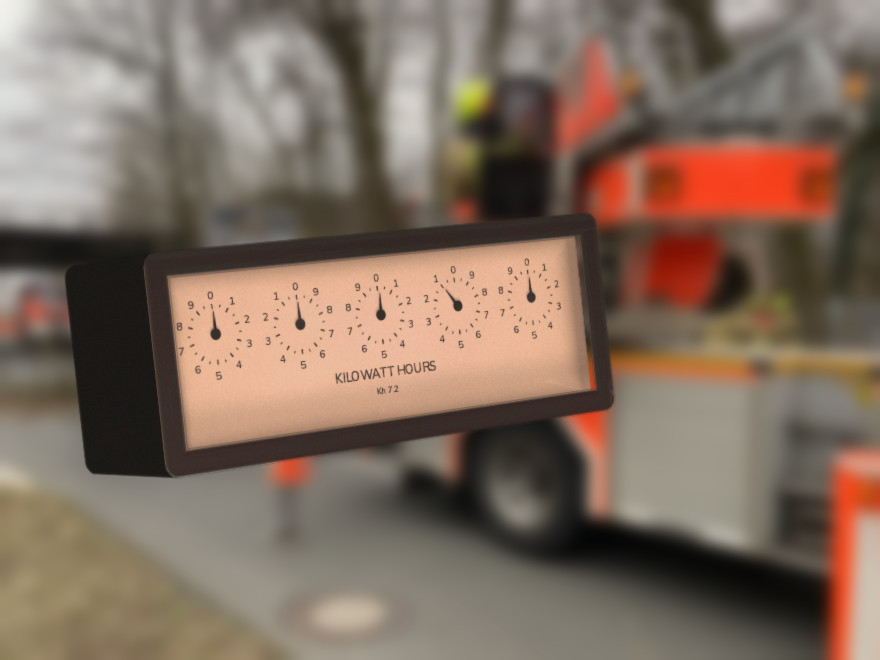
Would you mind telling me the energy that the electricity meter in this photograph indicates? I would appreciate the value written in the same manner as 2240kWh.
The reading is 10kWh
